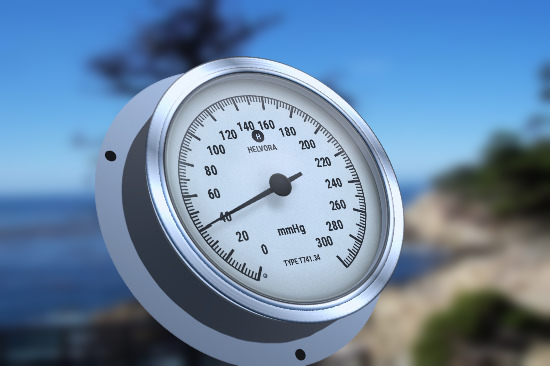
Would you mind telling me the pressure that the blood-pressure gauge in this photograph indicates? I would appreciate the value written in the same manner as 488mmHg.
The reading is 40mmHg
